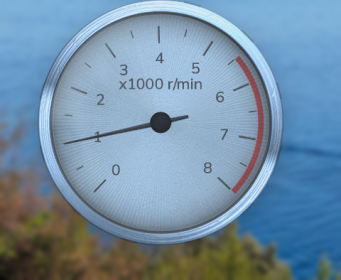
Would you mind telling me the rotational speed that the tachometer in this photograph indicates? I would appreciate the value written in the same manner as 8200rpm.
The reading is 1000rpm
